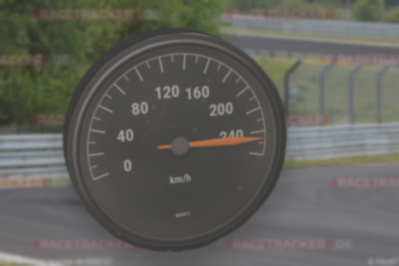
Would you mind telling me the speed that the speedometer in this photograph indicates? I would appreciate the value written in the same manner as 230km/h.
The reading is 245km/h
